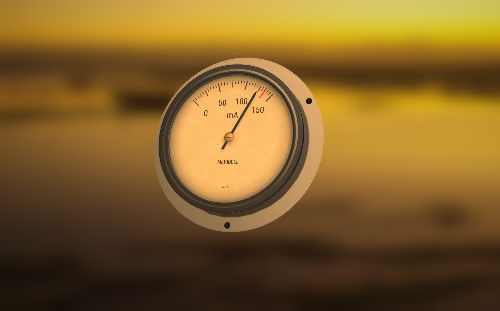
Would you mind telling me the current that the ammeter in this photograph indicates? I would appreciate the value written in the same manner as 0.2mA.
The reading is 125mA
